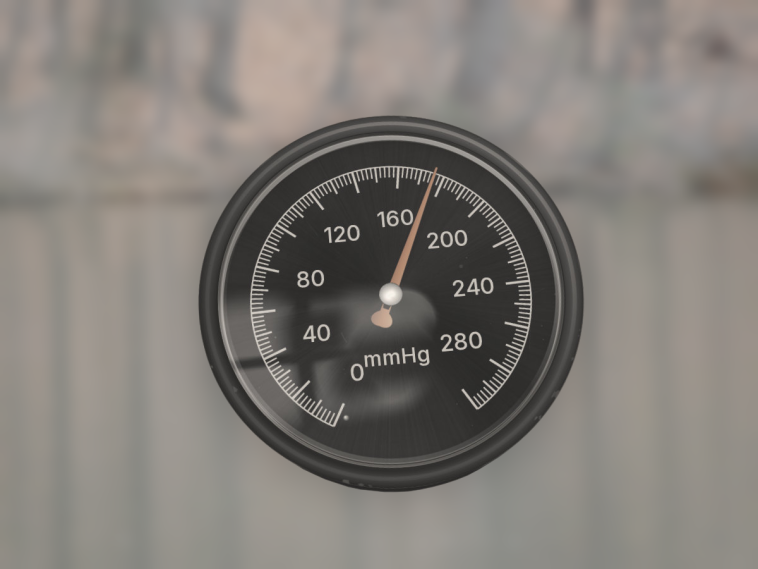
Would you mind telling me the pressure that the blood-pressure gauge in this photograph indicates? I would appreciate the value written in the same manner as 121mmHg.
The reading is 176mmHg
